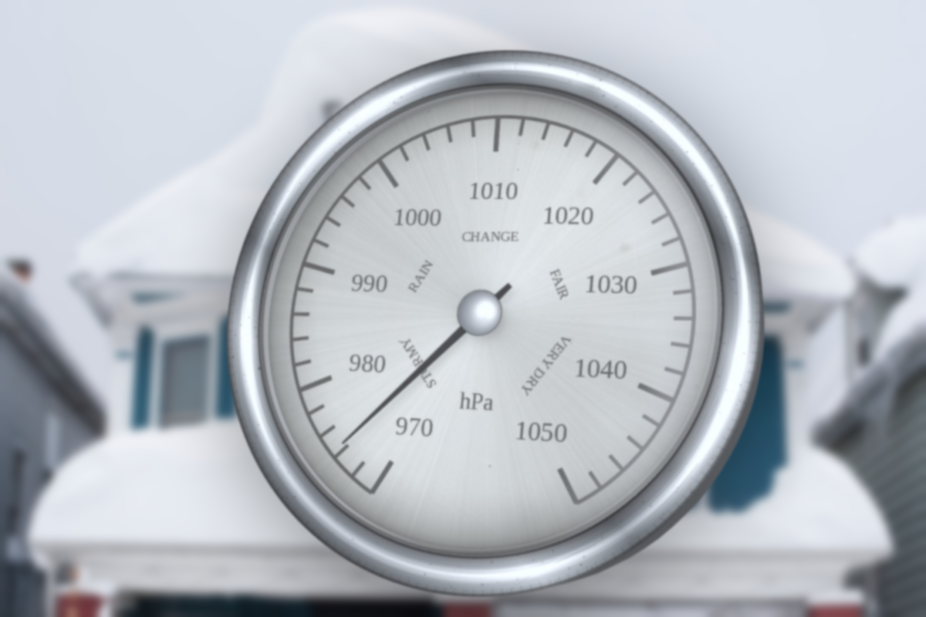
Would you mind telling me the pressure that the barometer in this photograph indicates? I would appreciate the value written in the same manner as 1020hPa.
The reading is 974hPa
